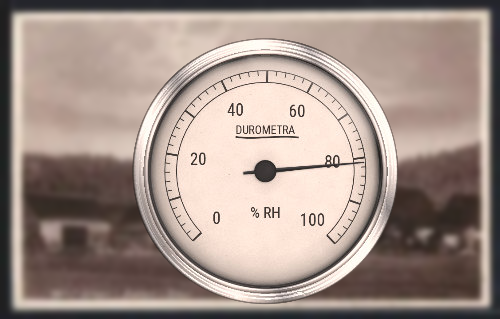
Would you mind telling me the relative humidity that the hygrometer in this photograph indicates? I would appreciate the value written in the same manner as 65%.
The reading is 81%
